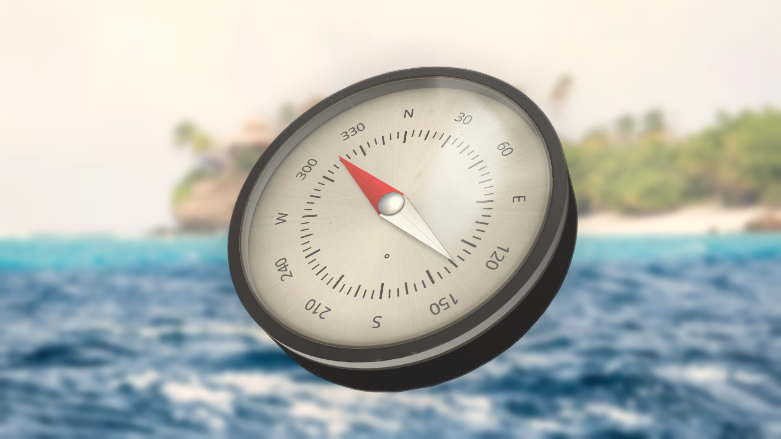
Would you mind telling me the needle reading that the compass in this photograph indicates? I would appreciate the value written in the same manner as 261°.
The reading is 315°
